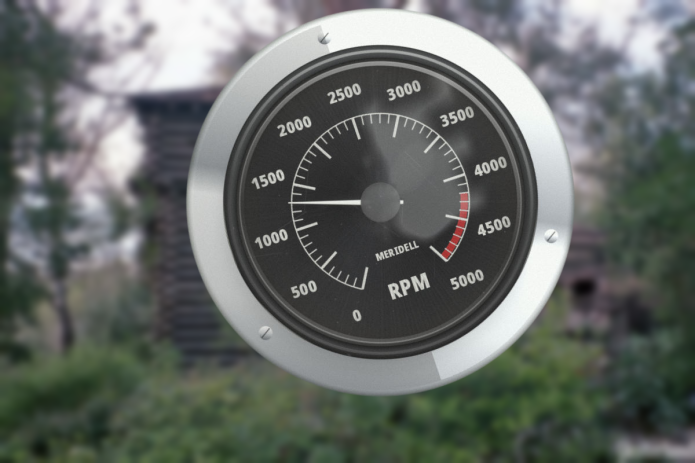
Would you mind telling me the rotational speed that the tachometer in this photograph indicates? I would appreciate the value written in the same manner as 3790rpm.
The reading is 1300rpm
